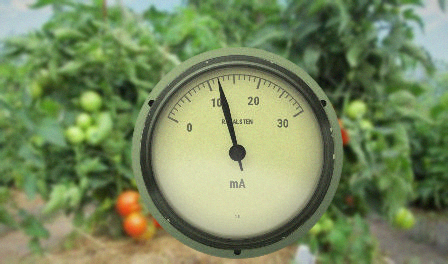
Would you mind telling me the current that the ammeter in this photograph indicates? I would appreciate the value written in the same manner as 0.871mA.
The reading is 12mA
